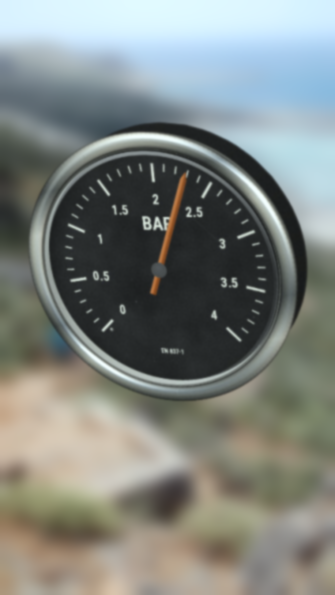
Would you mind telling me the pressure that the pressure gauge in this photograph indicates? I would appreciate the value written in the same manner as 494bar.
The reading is 2.3bar
